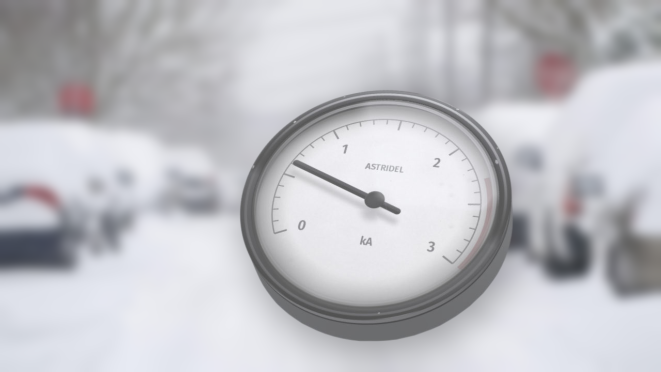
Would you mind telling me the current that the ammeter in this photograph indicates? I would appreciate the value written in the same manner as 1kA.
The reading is 0.6kA
